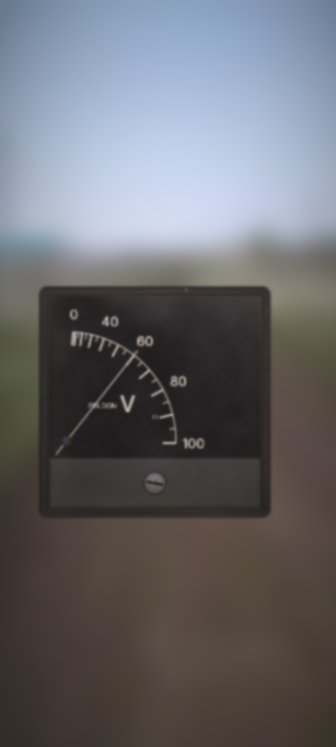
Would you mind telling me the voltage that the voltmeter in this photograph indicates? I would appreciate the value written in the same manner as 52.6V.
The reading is 60V
